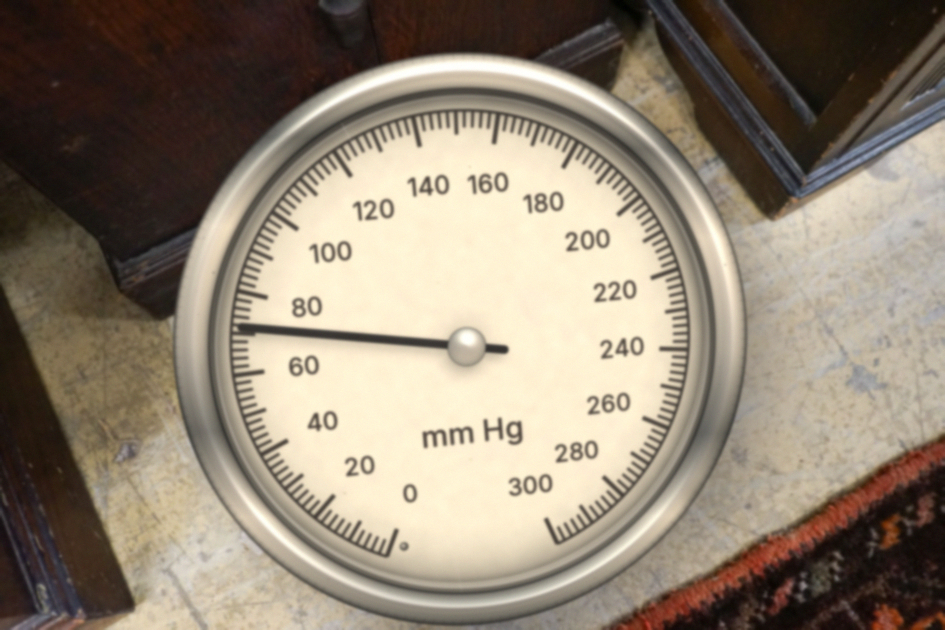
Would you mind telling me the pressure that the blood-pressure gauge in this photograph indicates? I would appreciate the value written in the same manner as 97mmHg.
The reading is 72mmHg
